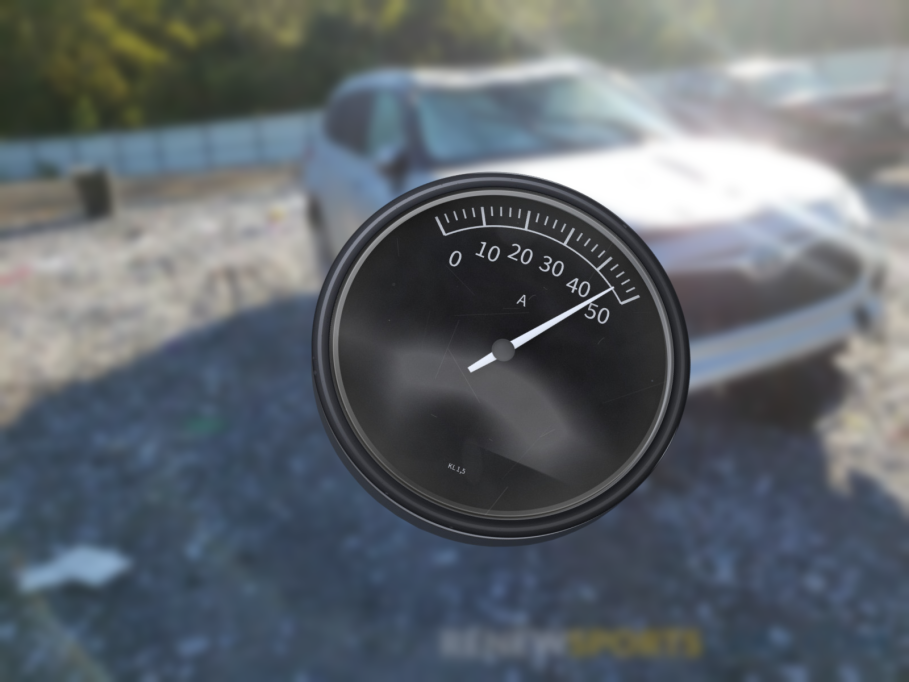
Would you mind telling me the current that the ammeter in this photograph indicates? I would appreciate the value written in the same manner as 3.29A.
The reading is 46A
